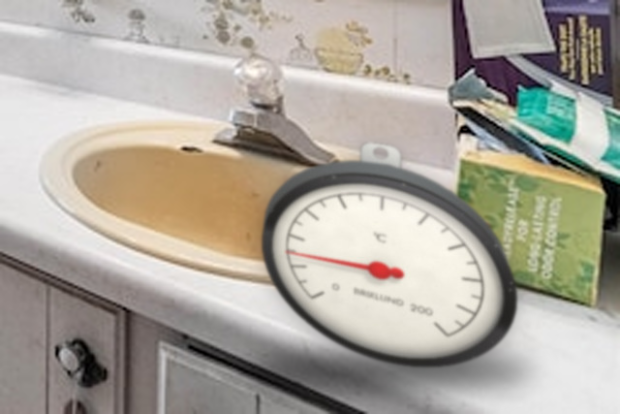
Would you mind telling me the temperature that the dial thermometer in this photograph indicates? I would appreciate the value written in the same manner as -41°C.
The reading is 30°C
